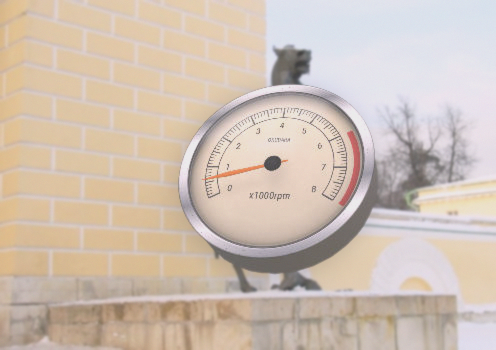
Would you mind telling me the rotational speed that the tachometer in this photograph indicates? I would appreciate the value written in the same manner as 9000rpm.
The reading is 500rpm
